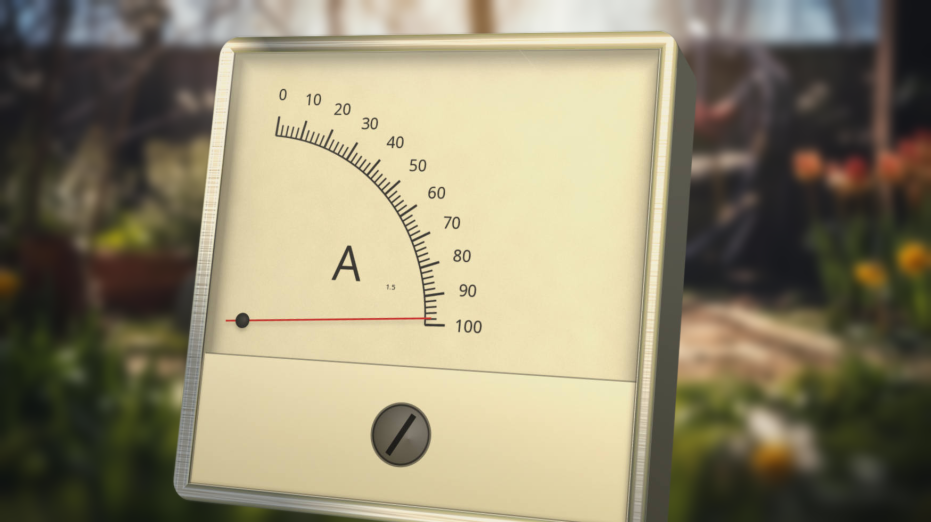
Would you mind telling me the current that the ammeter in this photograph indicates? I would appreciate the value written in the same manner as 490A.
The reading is 98A
